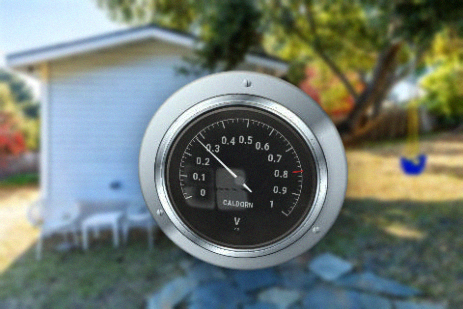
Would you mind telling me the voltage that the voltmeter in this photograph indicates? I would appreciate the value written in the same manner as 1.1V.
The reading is 0.28V
